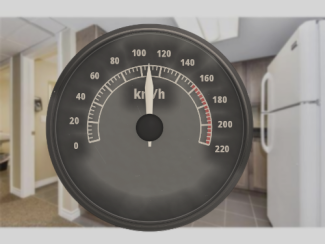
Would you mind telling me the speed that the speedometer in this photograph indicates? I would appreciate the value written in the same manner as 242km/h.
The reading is 108km/h
